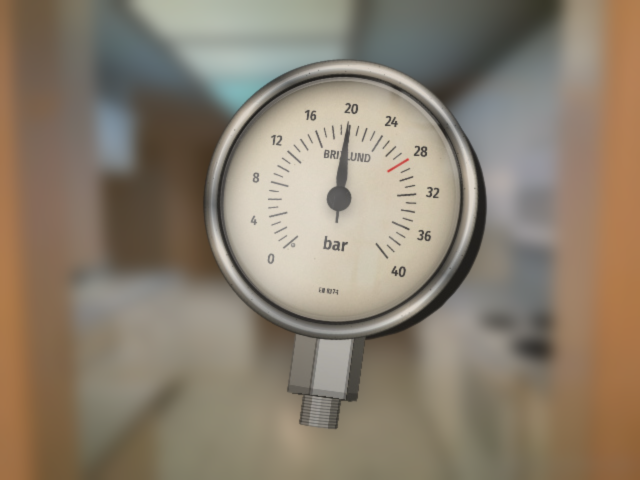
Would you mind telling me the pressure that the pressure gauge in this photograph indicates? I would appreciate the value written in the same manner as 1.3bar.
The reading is 20bar
